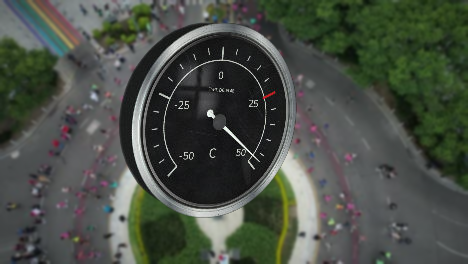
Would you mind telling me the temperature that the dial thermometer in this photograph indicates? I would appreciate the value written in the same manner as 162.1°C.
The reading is 47.5°C
